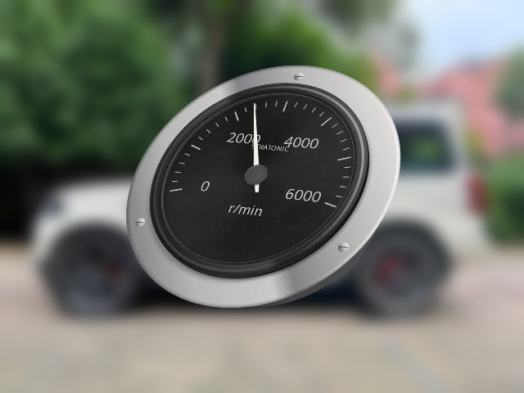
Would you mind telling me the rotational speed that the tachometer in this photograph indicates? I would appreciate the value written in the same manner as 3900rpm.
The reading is 2400rpm
